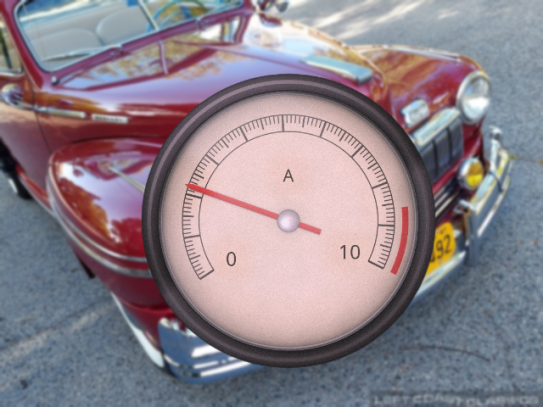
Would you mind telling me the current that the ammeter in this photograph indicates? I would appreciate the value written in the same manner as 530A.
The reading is 2.2A
